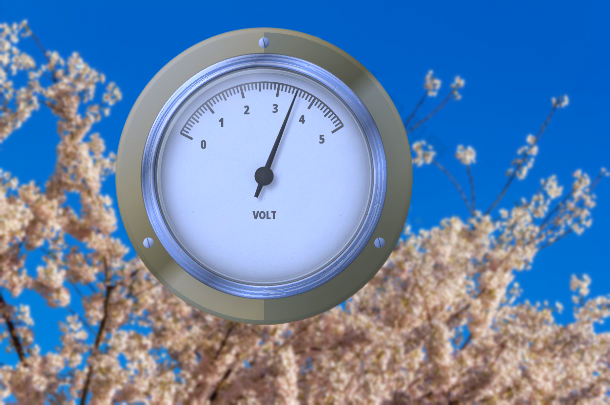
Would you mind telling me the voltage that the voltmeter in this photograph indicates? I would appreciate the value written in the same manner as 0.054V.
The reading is 3.5V
